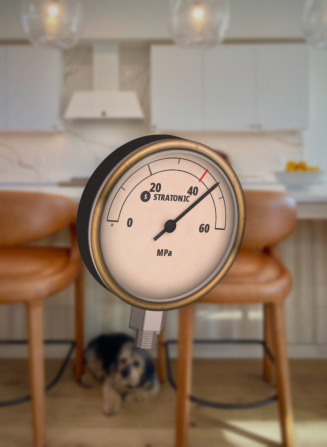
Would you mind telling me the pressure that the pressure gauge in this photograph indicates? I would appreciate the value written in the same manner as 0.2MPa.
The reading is 45MPa
